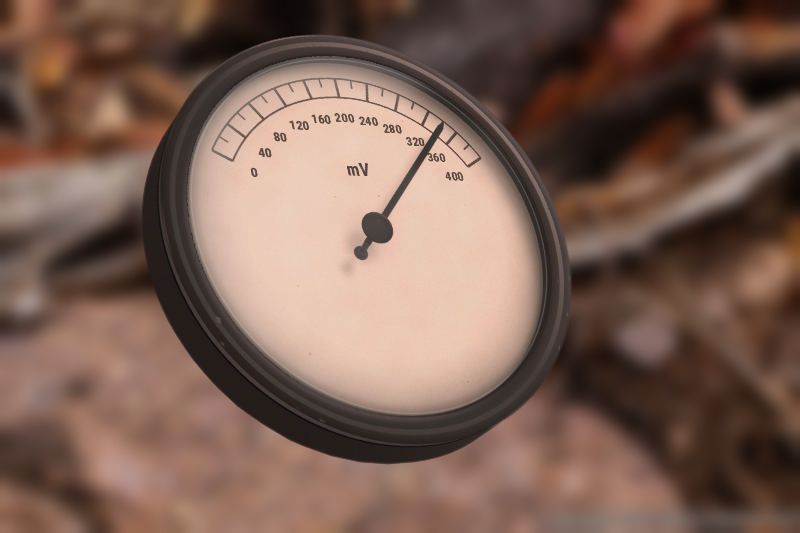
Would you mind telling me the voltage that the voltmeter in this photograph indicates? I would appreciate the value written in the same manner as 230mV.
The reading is 340mV
